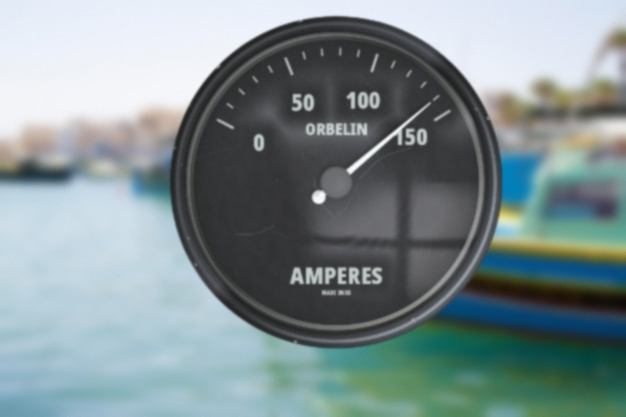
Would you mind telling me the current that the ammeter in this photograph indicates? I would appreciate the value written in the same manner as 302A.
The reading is 140A
